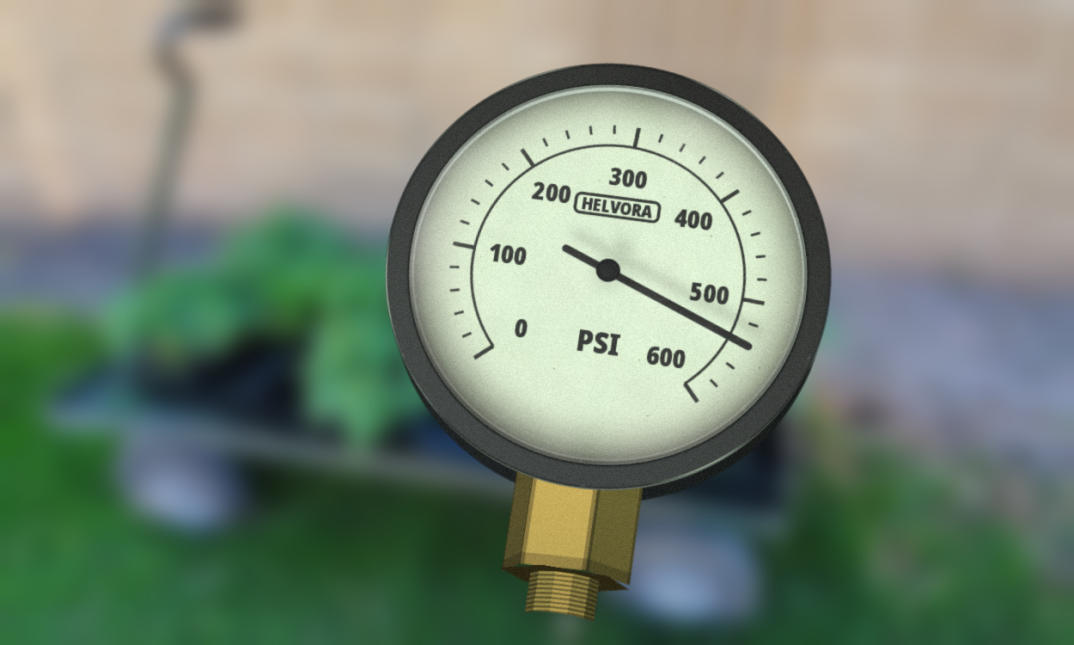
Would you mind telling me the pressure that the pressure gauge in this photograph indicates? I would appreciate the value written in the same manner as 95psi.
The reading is 540psi
